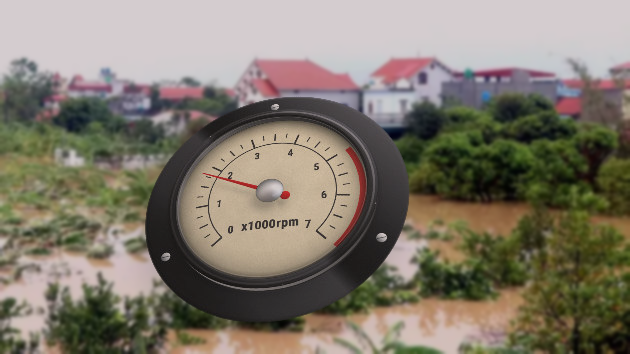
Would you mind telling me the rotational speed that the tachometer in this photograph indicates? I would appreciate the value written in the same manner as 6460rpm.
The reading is 1750rpm
